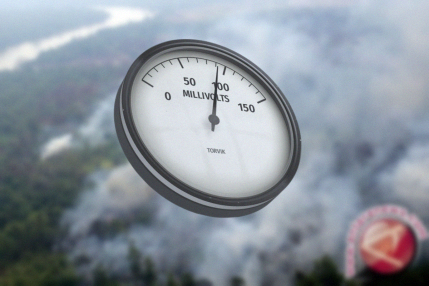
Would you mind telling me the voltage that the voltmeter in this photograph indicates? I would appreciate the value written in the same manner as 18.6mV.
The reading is 90mV
